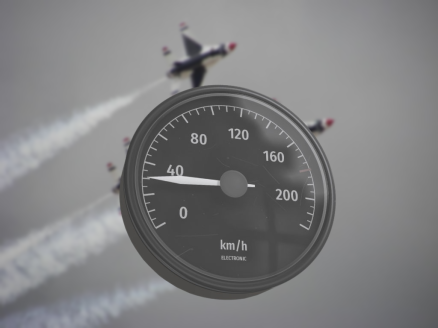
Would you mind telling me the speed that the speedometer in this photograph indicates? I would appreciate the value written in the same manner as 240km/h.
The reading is 30km/h
